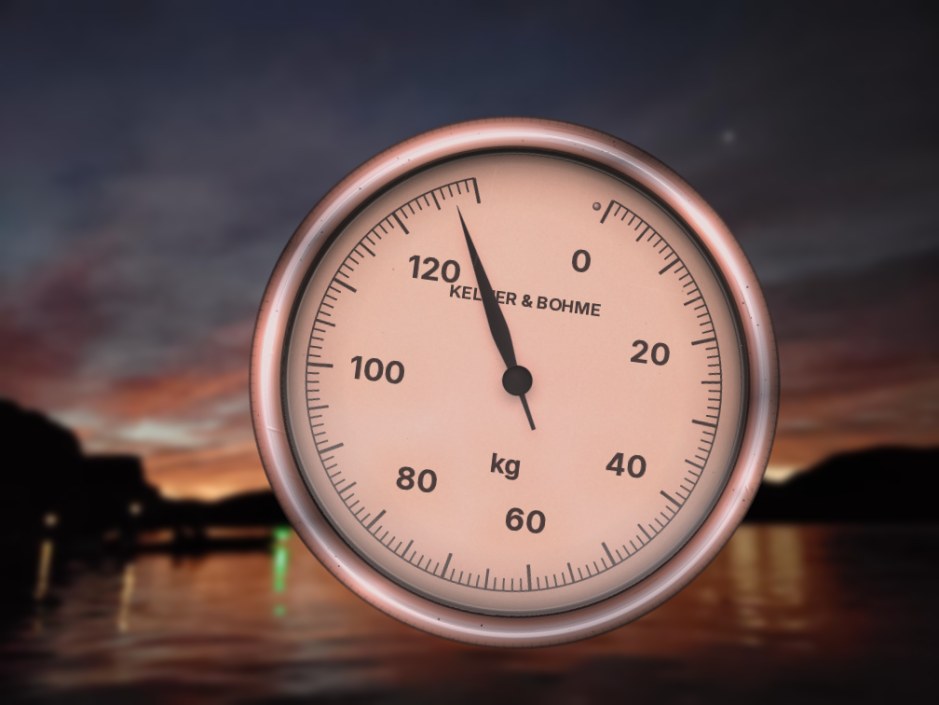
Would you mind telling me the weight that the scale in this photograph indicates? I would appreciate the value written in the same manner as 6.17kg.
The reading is 127kg
